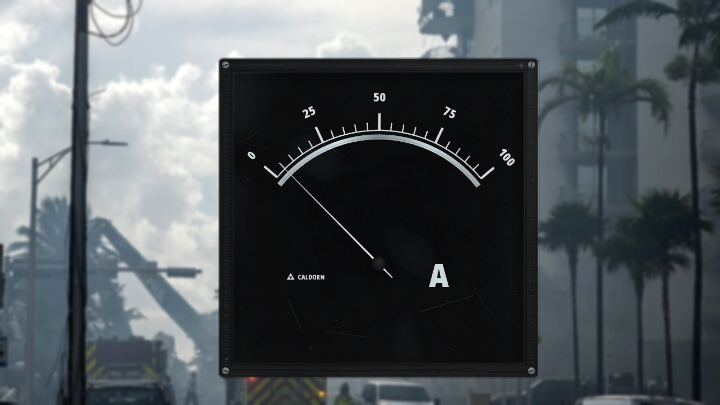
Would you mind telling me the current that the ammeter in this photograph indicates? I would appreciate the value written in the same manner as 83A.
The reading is 5A
